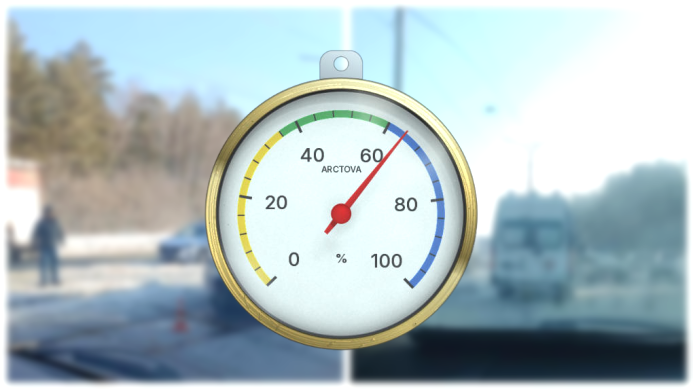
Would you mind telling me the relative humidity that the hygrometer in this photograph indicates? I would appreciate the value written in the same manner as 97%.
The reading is 64%
